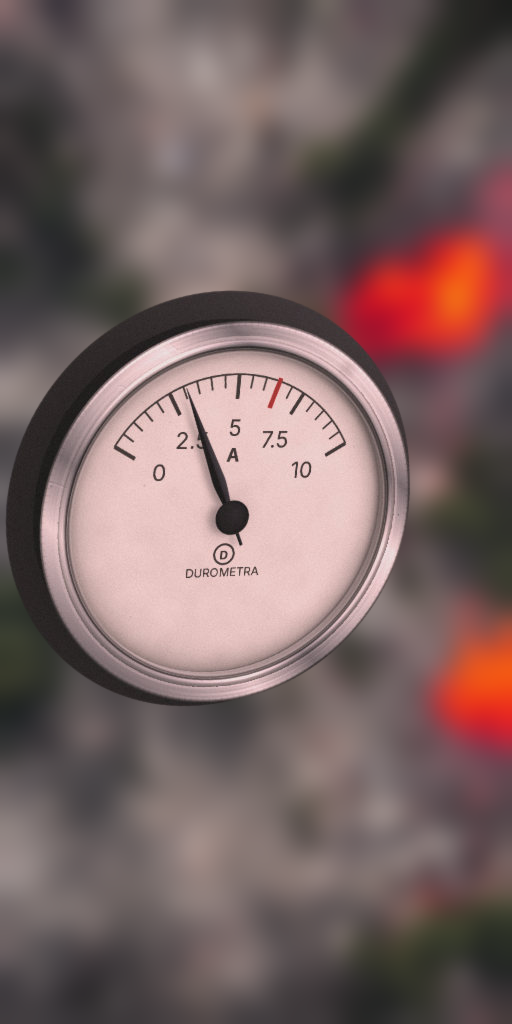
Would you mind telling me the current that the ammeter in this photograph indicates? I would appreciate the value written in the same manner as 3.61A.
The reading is 3A
